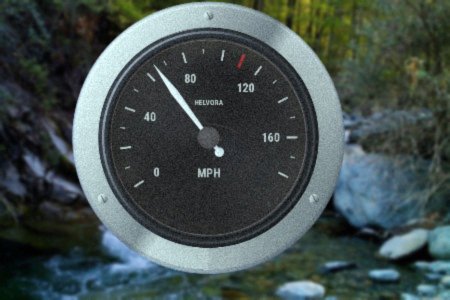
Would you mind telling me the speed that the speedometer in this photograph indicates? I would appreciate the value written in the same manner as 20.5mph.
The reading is 65mph
